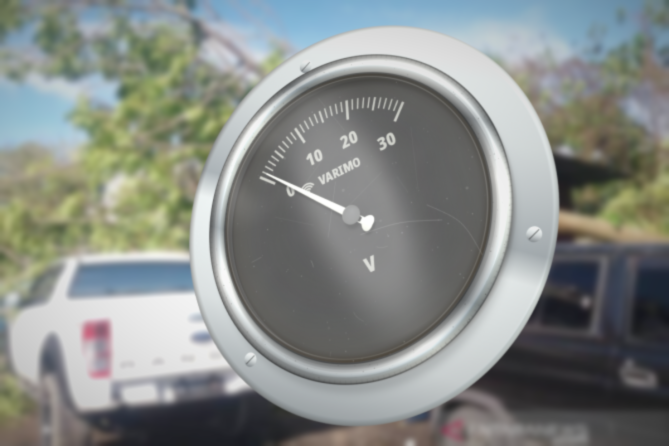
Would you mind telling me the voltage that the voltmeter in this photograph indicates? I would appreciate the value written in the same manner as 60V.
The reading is 1V
